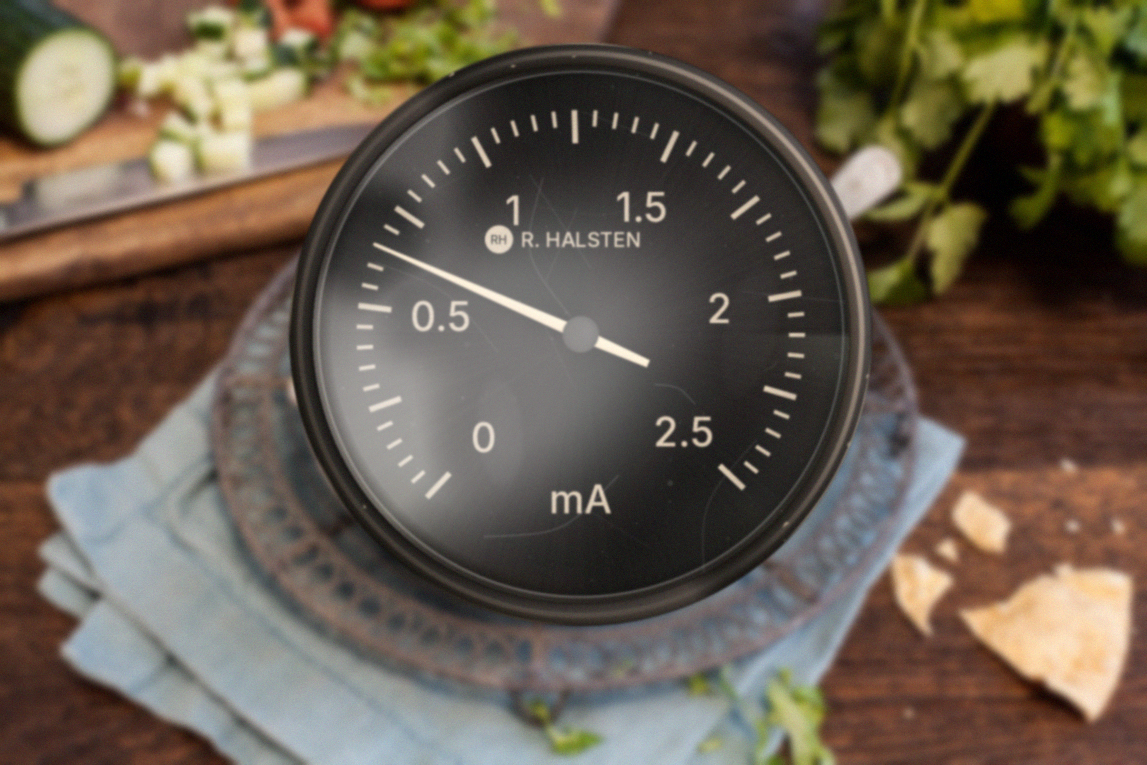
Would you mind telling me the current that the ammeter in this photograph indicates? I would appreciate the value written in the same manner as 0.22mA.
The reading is 0.65mA
